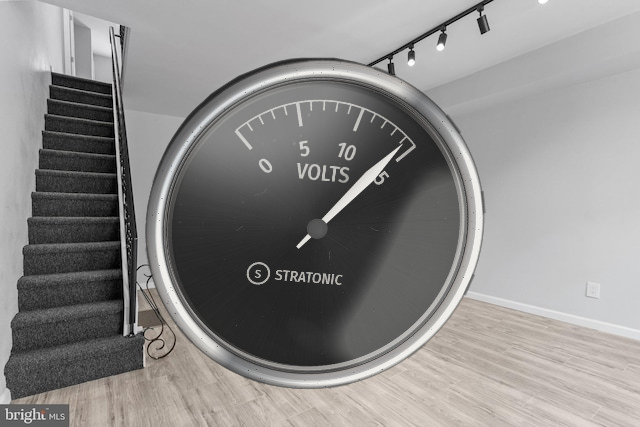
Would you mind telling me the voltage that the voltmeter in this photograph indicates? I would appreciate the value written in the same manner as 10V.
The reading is 14V
